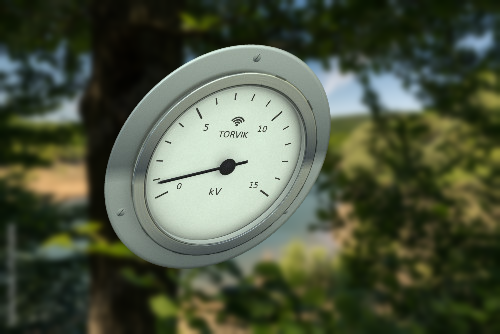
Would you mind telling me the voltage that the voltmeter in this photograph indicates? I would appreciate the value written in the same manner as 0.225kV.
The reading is 1kV
